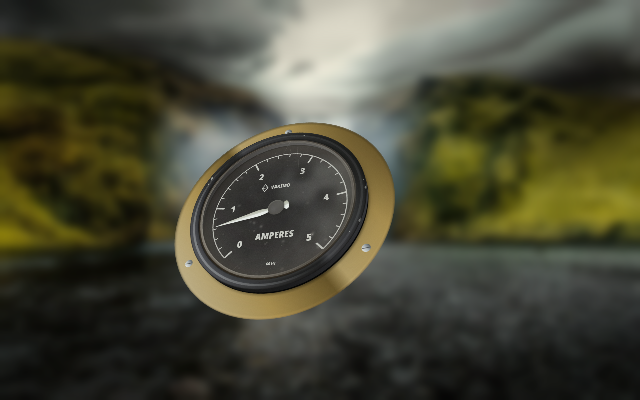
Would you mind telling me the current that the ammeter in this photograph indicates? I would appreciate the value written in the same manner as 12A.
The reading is 0.6A
